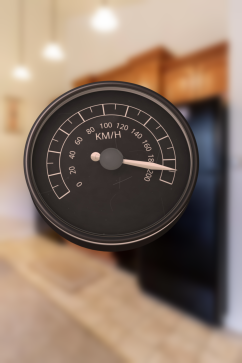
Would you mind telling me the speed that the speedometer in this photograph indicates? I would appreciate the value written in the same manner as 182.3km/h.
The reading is 190km/h
